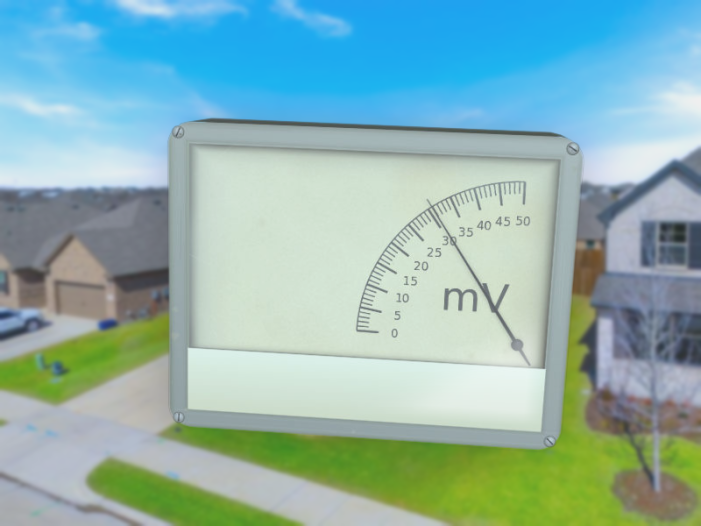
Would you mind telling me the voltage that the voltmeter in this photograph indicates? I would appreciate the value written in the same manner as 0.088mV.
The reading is 31mV
